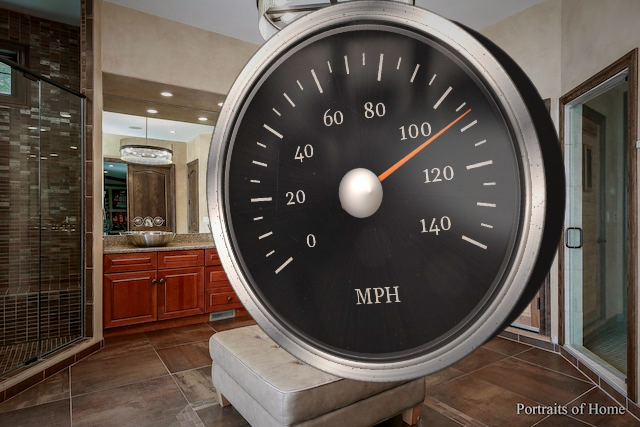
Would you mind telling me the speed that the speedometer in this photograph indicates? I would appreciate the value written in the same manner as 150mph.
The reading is 107.5mph
